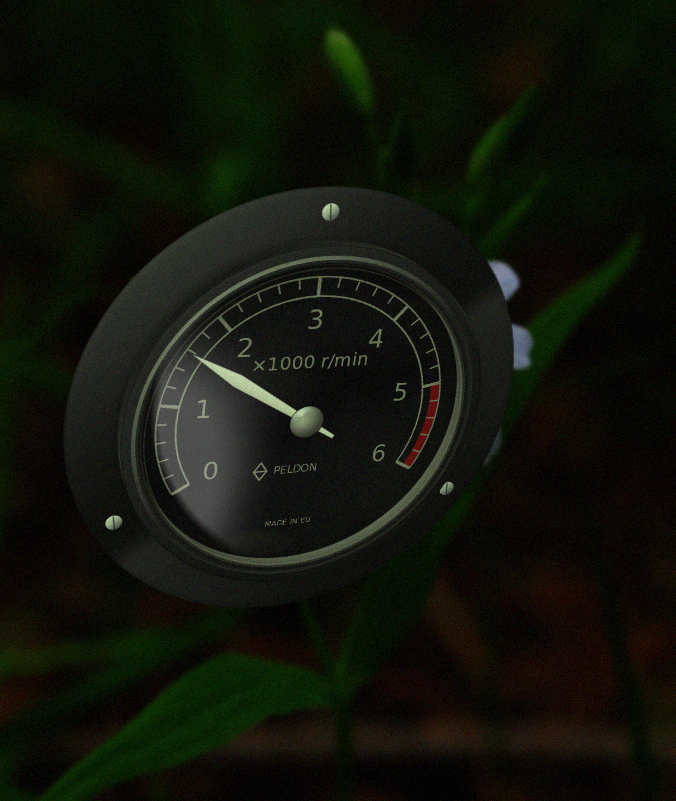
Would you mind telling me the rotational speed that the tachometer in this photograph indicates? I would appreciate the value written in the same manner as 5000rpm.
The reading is 1600rpm
